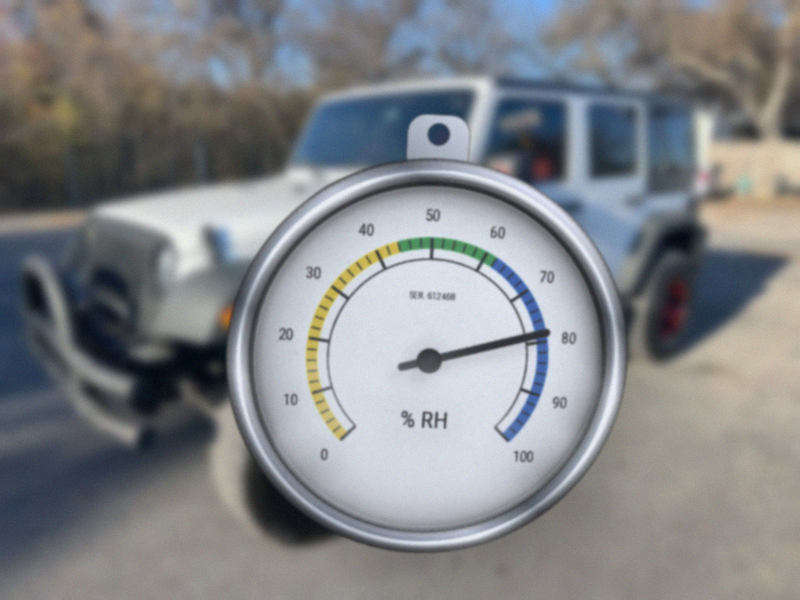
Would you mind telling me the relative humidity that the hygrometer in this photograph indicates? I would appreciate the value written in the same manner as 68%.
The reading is 78%
